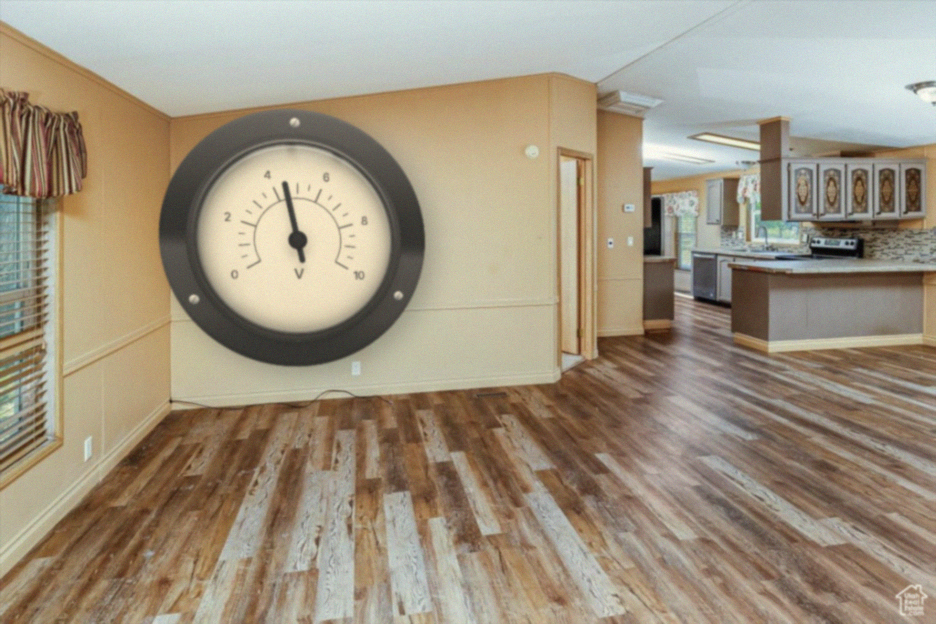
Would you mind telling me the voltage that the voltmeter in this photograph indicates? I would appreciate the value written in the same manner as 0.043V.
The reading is 4.5V
